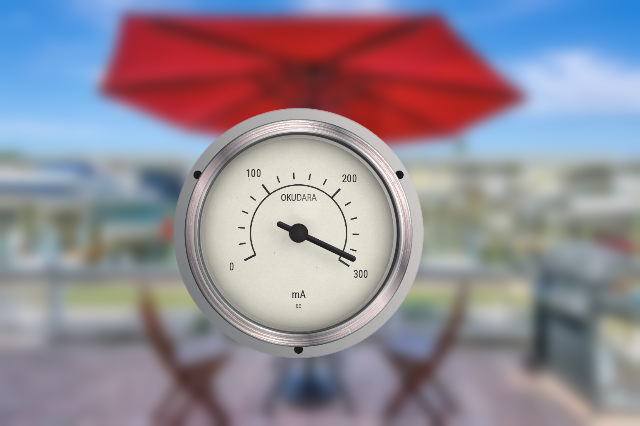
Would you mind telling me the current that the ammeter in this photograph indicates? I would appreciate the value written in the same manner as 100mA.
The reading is 290mA
